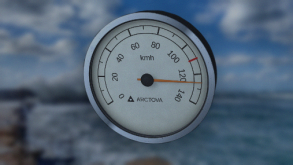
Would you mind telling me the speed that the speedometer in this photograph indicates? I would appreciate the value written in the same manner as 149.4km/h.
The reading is 125km/h
